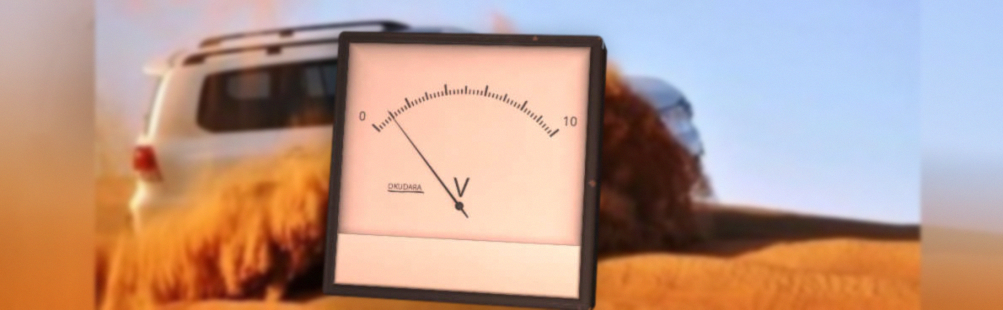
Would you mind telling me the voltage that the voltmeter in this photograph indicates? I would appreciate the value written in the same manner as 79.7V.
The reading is 1V
